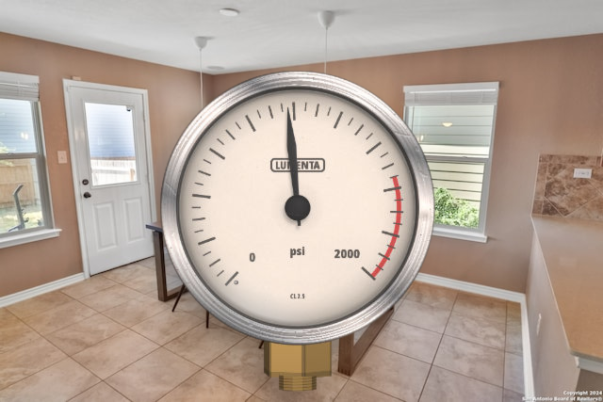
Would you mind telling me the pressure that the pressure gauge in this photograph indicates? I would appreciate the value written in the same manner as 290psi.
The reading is 975psi
